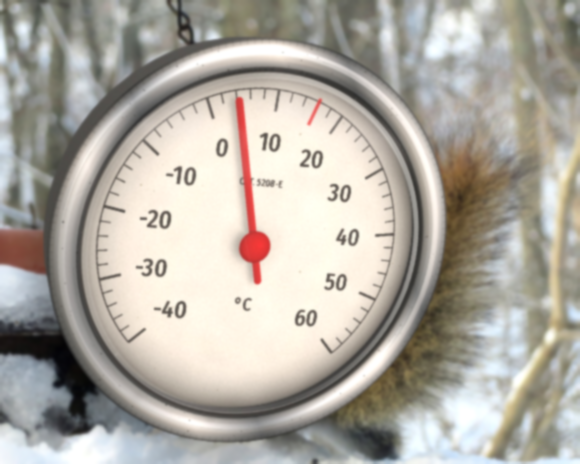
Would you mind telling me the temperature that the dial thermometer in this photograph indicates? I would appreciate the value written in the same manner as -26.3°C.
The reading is 4°C
